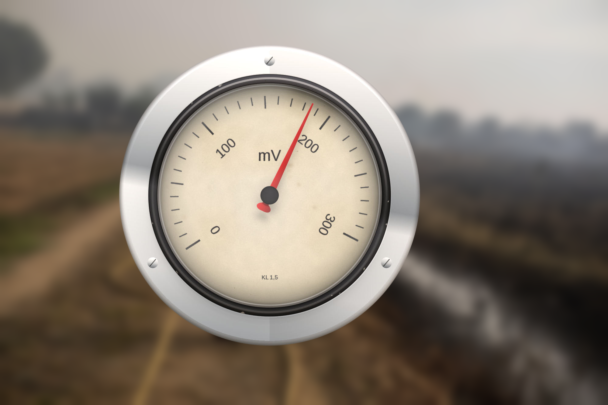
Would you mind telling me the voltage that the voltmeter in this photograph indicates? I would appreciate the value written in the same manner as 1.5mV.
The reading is 185mV
